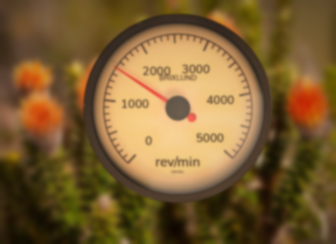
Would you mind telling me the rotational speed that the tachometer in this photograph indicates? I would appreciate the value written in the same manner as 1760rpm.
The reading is 1500rpm
